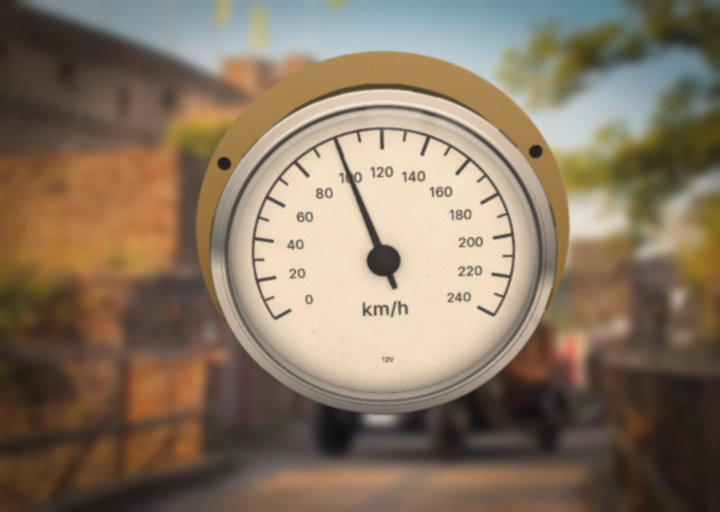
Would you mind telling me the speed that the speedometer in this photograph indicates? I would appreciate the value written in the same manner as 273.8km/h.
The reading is 100km/h
